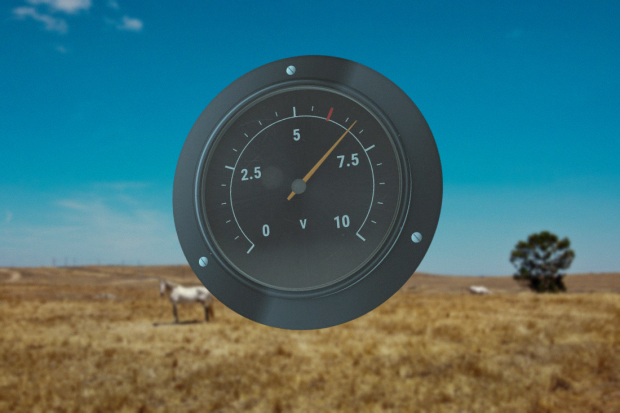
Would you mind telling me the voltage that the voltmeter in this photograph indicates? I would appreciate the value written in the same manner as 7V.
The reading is 6.75V
